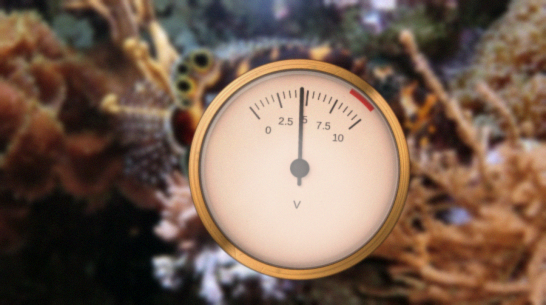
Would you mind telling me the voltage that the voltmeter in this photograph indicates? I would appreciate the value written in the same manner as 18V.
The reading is 4.5V
